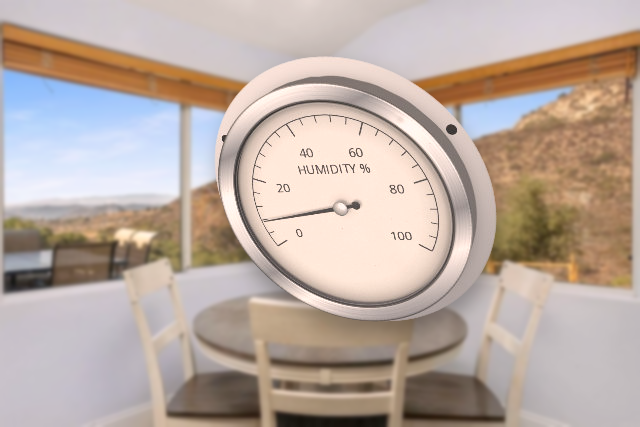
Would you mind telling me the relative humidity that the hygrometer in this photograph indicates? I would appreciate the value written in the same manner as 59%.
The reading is 8%
